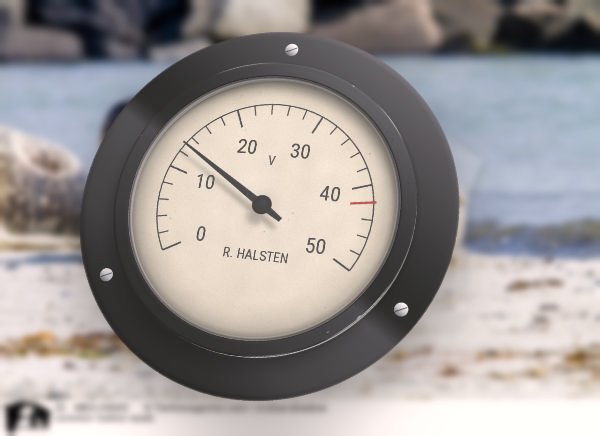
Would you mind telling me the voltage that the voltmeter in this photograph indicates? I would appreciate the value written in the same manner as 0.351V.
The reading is 13V
